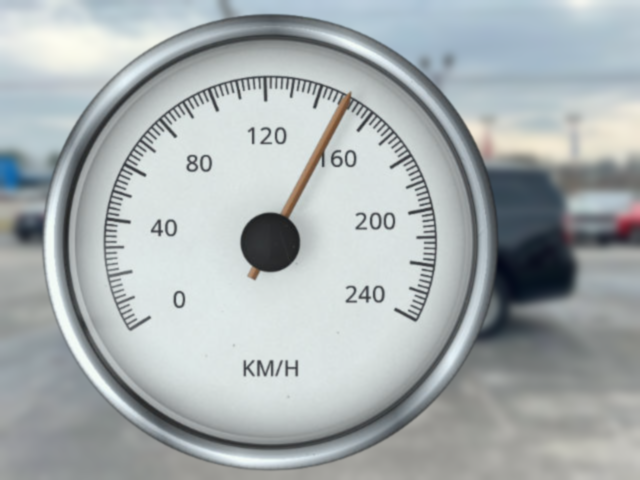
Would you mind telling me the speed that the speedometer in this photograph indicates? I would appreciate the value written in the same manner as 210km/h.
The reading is 150km/h
